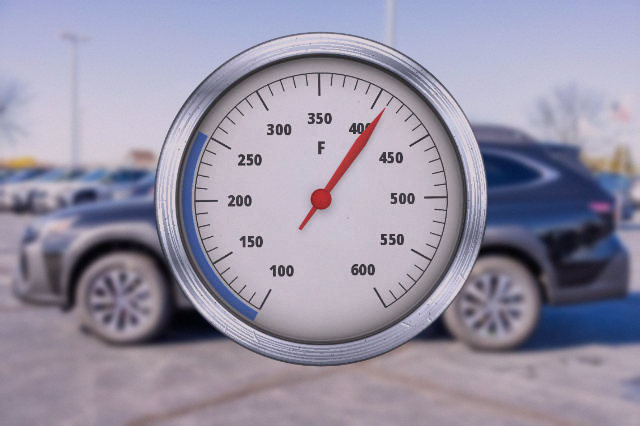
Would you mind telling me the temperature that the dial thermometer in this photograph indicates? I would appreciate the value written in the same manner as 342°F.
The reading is 410°F
